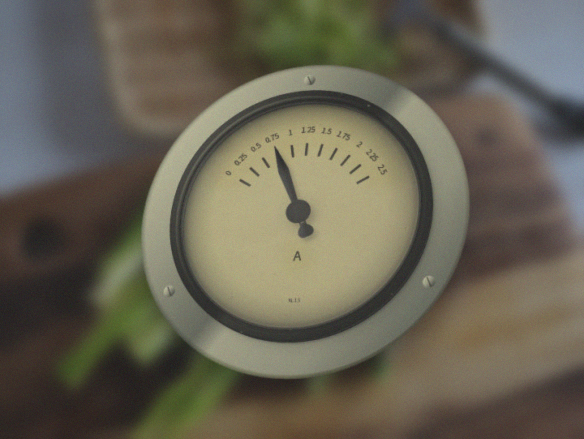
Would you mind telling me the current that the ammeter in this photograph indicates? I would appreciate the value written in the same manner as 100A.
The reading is 0.75A
